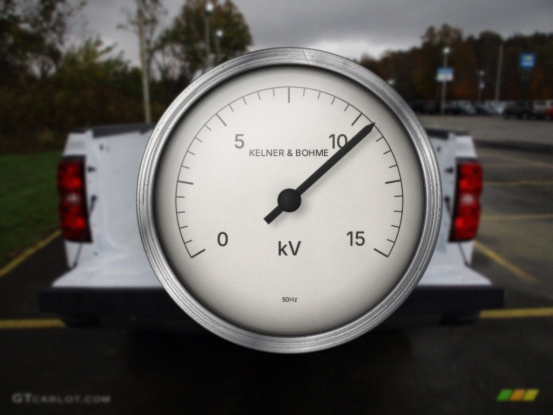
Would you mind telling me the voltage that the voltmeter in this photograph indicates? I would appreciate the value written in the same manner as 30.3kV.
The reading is 10.5kV
